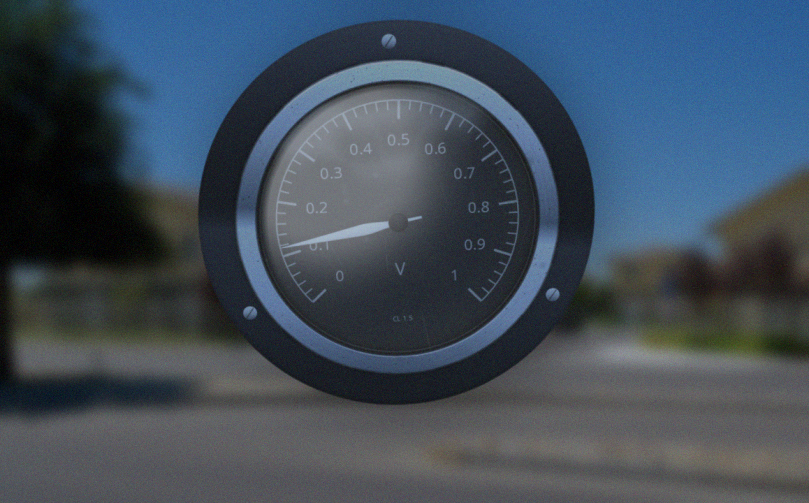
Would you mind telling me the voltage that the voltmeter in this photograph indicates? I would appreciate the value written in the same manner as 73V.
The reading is 0.12V
